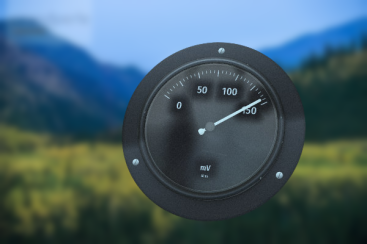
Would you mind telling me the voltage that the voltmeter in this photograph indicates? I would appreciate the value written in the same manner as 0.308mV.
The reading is 145mV
